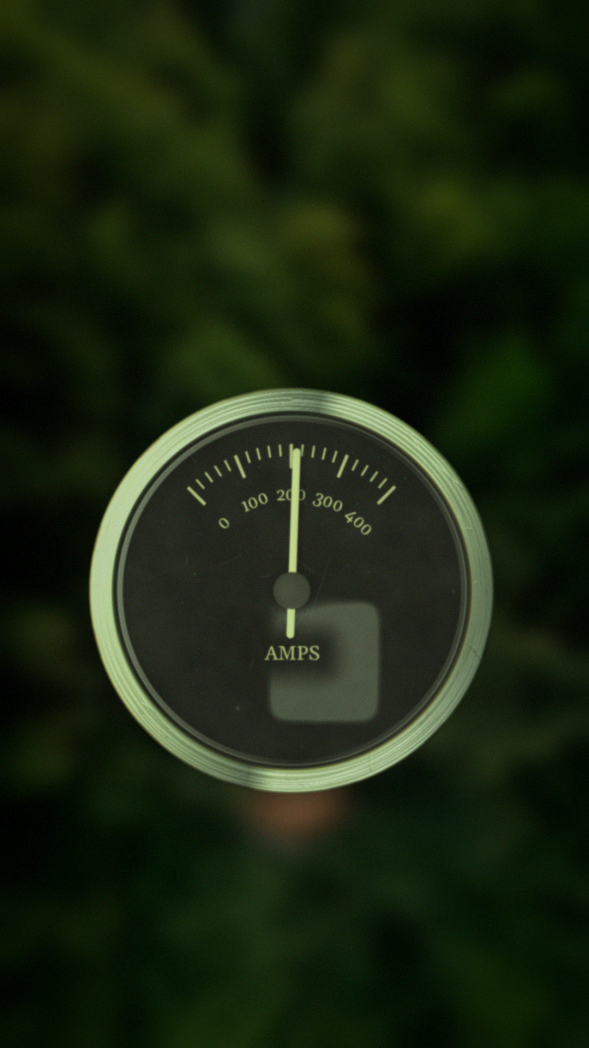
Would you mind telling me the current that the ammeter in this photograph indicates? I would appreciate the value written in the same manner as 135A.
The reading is 210A
